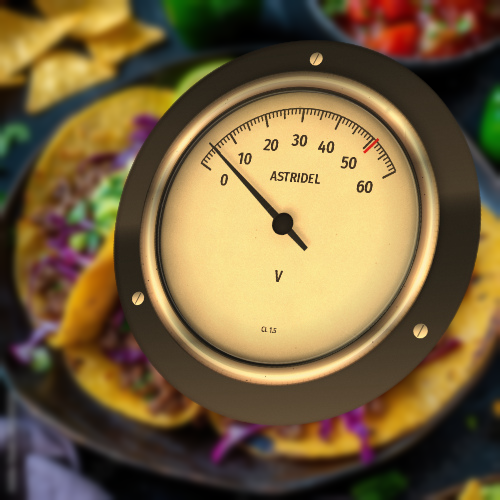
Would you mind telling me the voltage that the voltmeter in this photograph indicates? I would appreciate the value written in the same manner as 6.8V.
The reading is 5V
